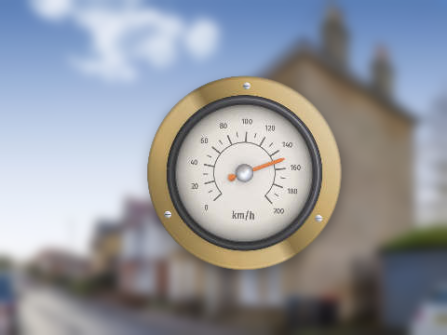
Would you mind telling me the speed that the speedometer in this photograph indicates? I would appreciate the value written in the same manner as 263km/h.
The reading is 150km/h
